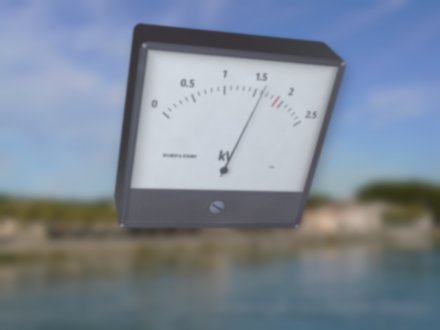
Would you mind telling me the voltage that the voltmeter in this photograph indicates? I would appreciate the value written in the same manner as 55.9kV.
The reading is 1.6kV
